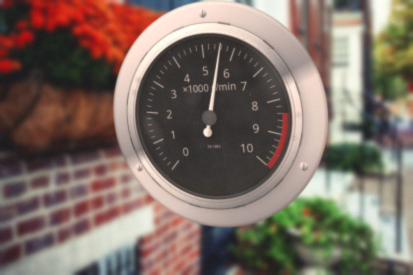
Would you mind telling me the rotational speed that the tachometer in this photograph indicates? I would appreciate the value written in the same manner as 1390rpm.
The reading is 5600rpm
